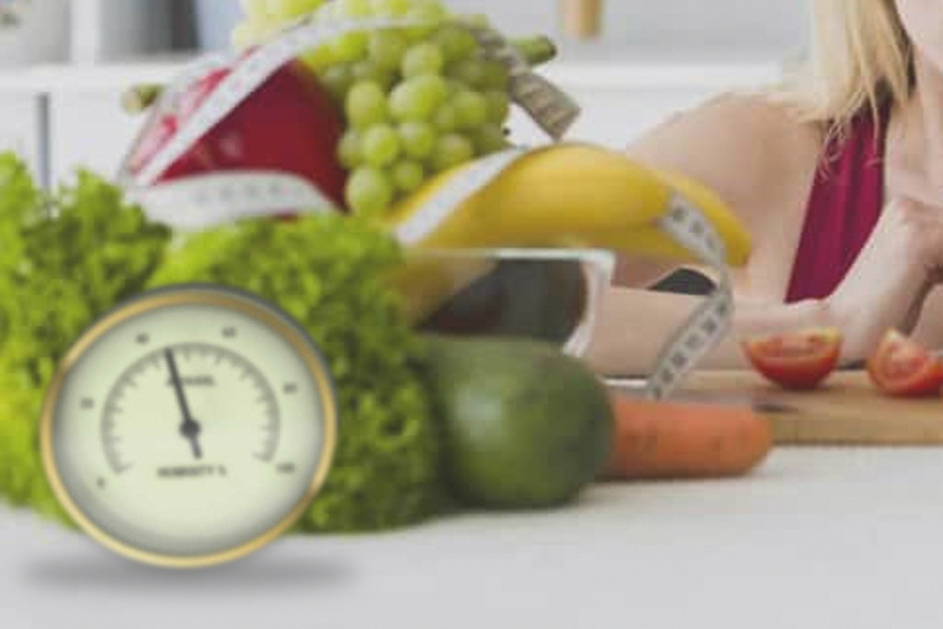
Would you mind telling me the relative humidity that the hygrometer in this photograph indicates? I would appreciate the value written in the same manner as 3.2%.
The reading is 45%
